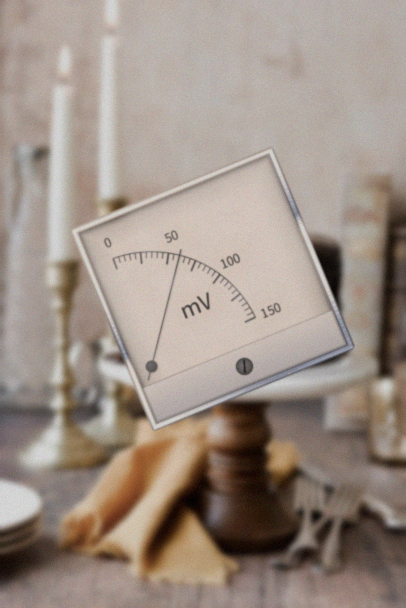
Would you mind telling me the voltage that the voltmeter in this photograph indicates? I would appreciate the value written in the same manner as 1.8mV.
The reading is 60mV
